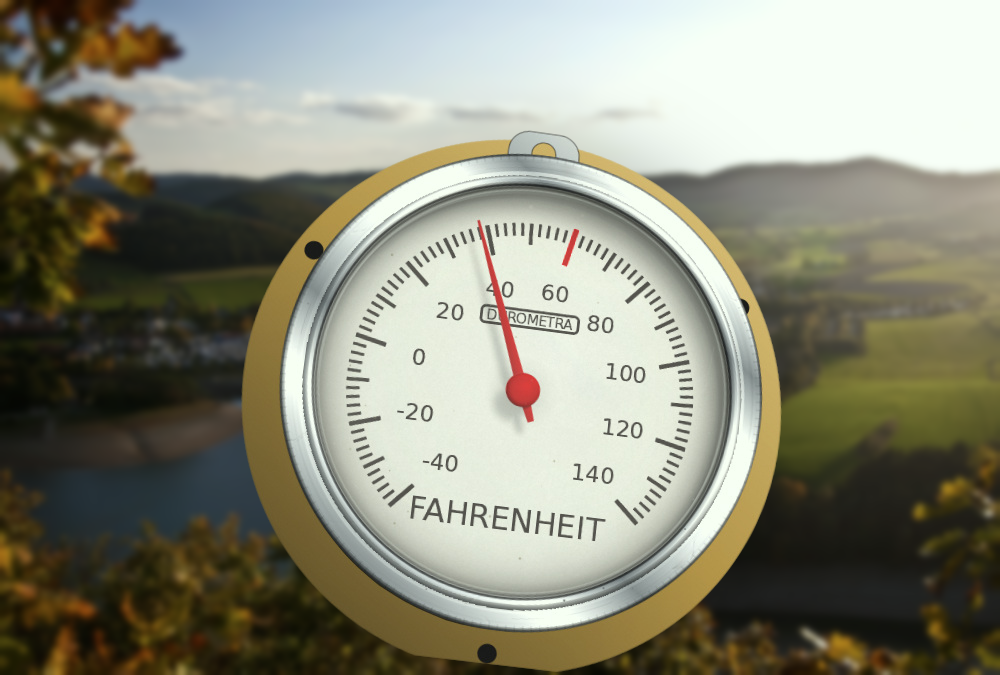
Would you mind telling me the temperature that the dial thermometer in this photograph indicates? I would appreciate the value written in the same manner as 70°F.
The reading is 38°F
